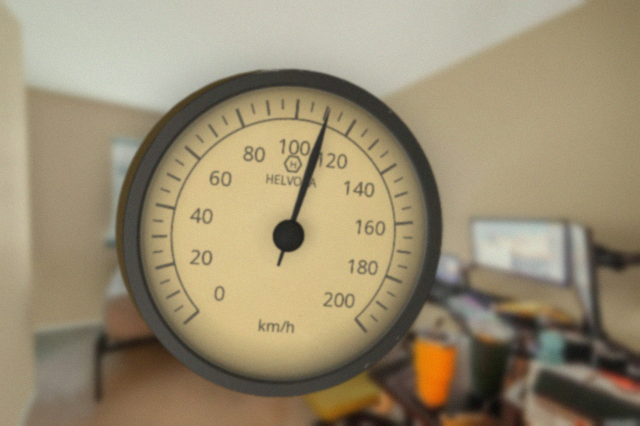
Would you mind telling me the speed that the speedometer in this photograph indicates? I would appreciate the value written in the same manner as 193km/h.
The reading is 110km/h
